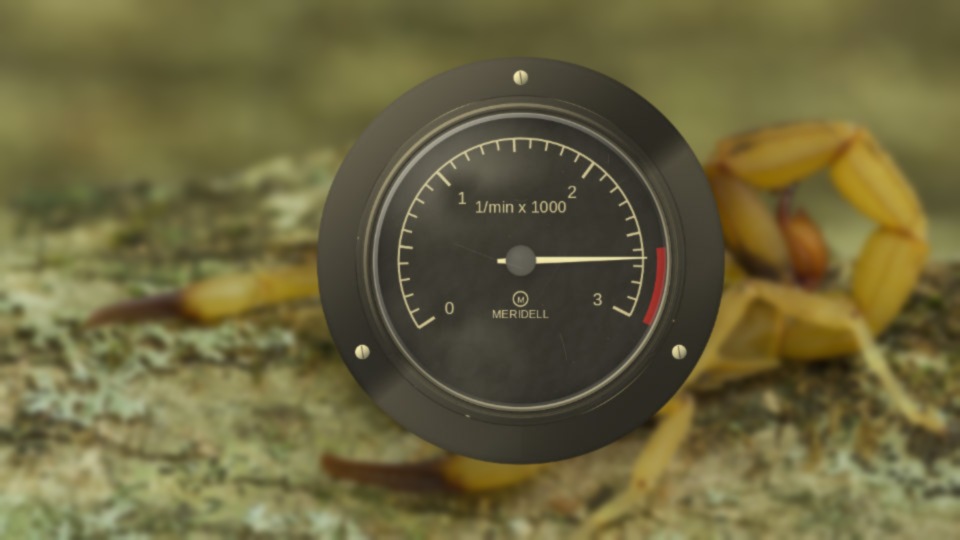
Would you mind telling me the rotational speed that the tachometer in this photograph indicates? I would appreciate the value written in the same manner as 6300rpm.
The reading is 2650rpm
